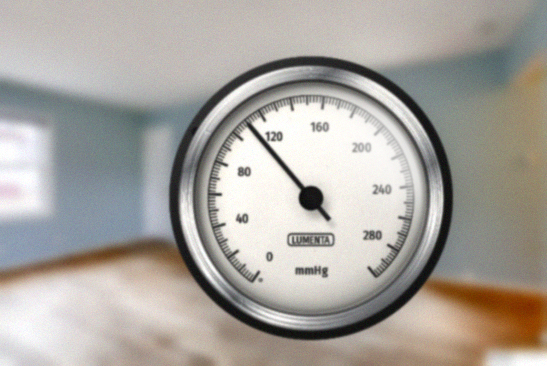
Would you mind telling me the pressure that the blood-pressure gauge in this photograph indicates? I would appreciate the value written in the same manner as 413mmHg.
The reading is 110mmHg
